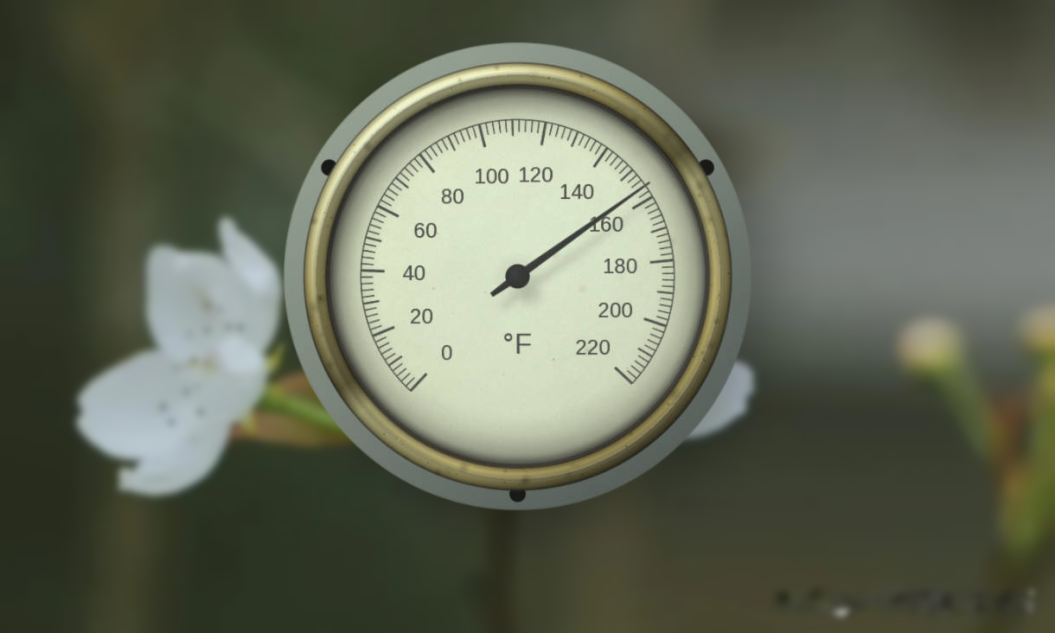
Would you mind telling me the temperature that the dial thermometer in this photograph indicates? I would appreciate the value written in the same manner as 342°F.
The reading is 156°F
